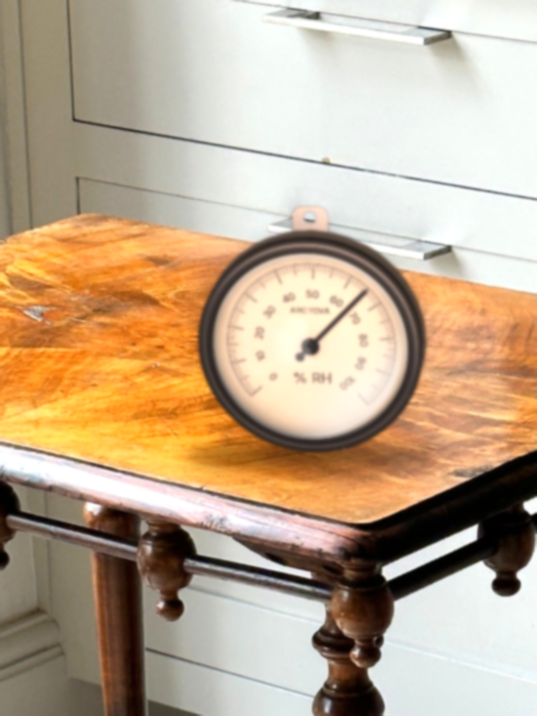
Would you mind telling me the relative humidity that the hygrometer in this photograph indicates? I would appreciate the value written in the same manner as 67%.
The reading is 65%
